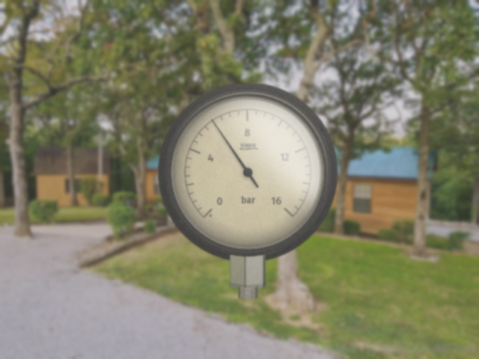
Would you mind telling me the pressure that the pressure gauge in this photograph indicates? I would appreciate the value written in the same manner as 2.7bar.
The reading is 6bar
